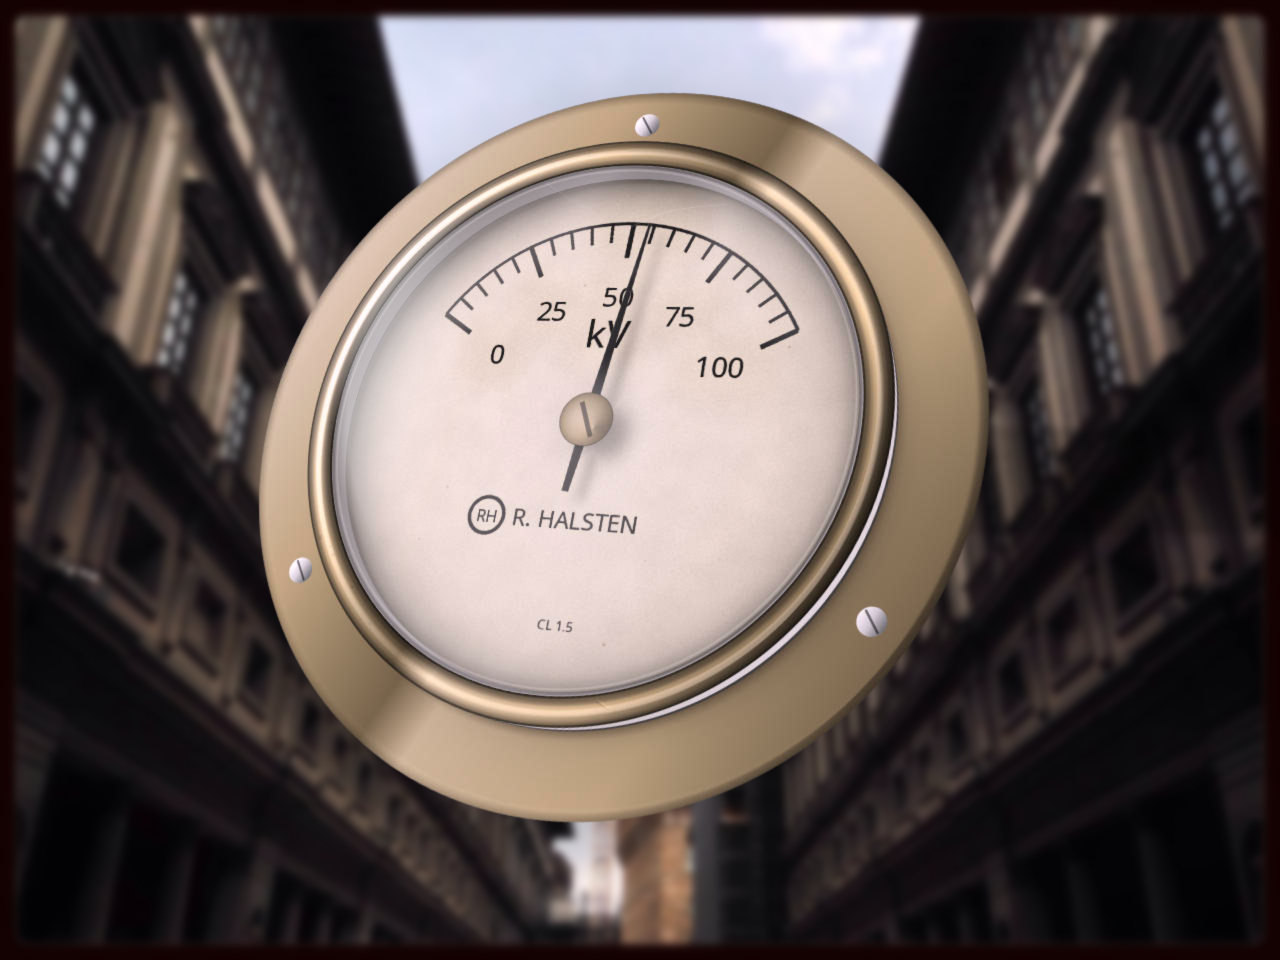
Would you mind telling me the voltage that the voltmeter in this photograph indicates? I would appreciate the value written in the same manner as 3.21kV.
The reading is 55kV
